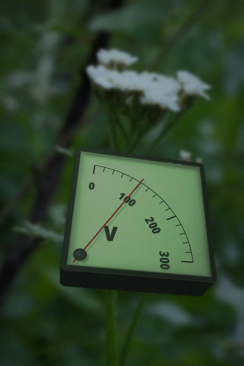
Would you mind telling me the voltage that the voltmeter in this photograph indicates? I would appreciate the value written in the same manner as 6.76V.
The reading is 100V
